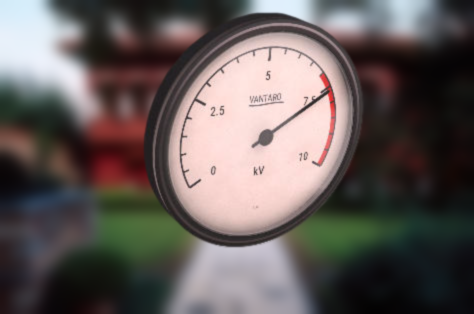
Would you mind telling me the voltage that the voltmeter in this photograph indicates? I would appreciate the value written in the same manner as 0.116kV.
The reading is 7.5kV
